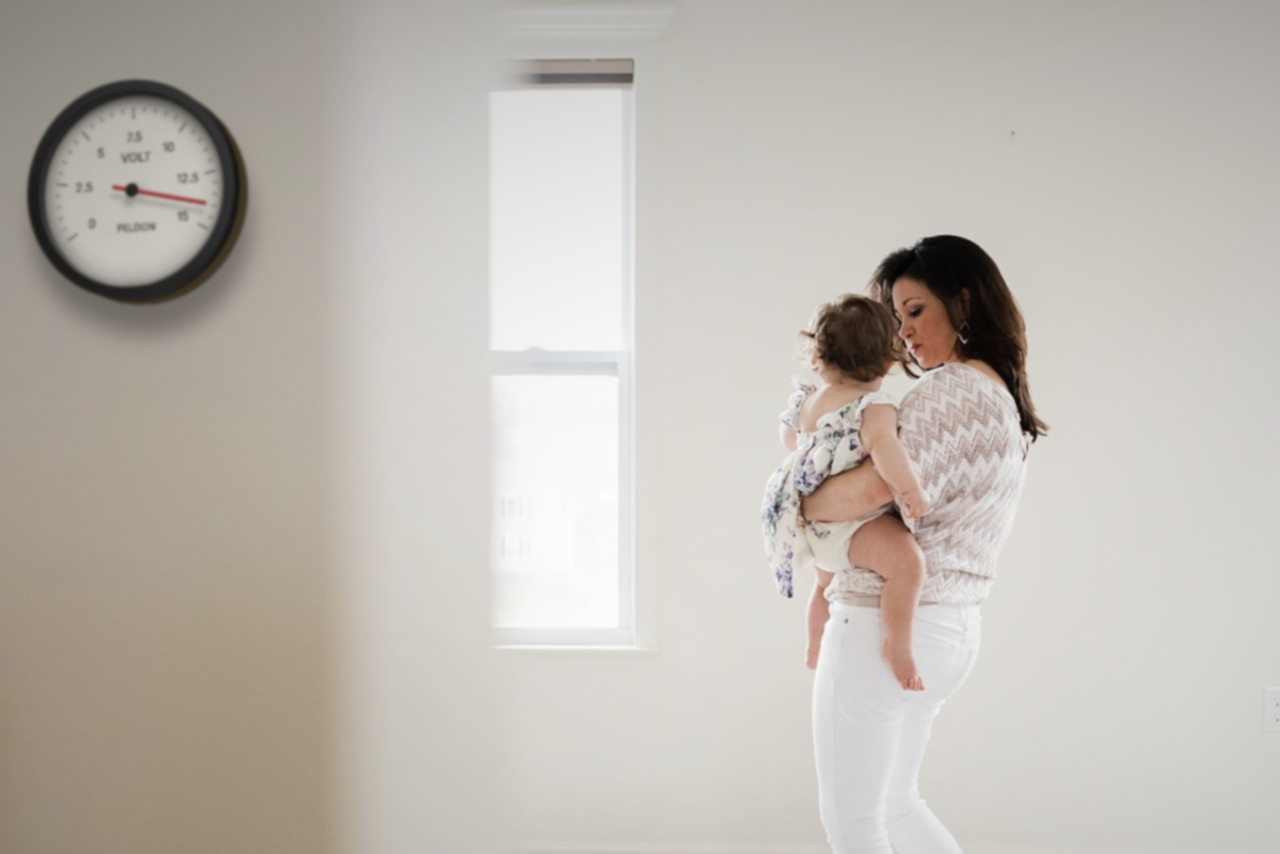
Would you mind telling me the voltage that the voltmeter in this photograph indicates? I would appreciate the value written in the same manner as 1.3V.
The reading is 14V
